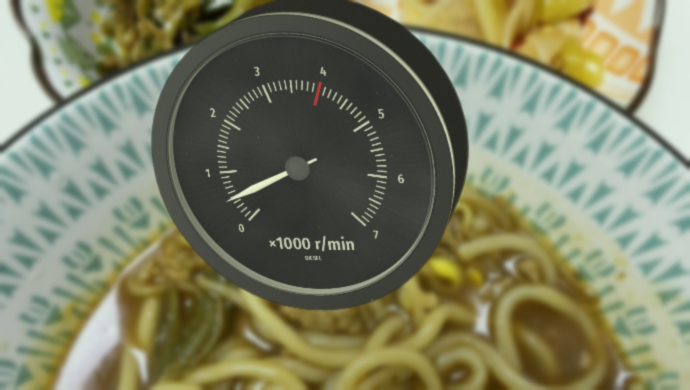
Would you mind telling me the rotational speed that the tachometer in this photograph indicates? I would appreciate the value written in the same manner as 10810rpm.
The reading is 500rpm
